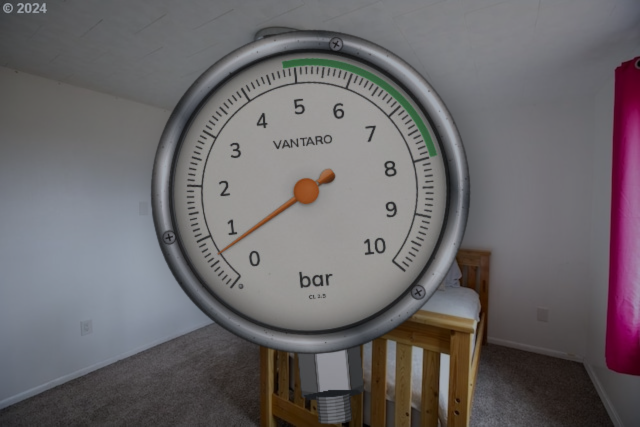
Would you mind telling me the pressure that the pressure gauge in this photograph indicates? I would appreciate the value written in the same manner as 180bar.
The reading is 0.6bar
